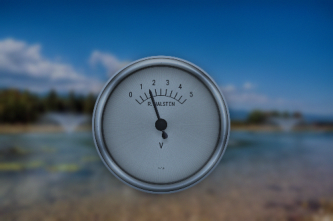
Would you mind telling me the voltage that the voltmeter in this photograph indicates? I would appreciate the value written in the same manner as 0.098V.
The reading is 1.5V
